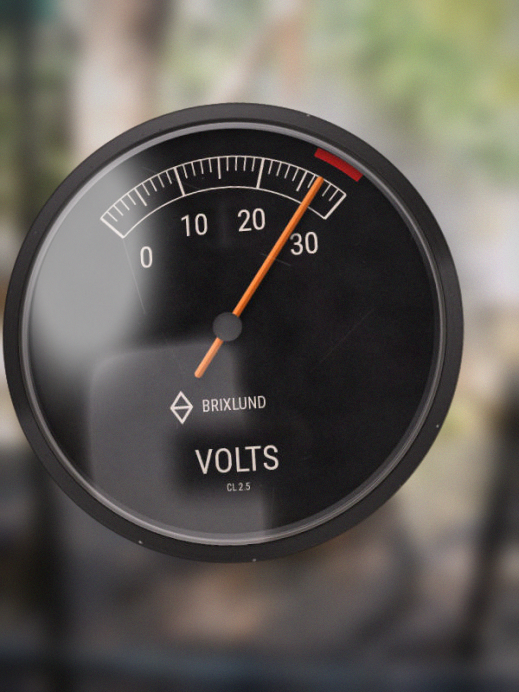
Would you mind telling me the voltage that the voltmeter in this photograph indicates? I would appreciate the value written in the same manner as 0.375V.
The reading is 27V
